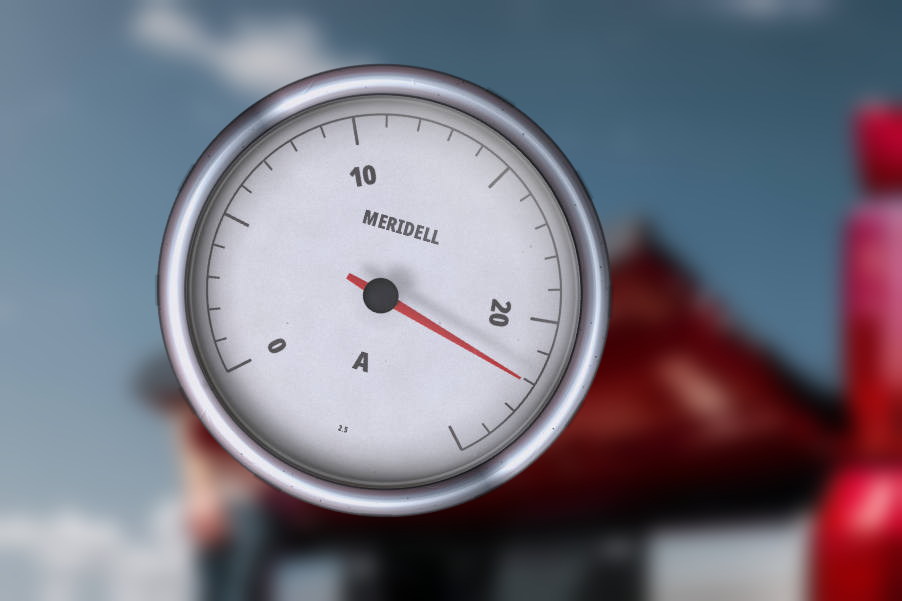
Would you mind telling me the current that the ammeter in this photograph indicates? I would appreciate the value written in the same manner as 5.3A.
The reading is 22A
